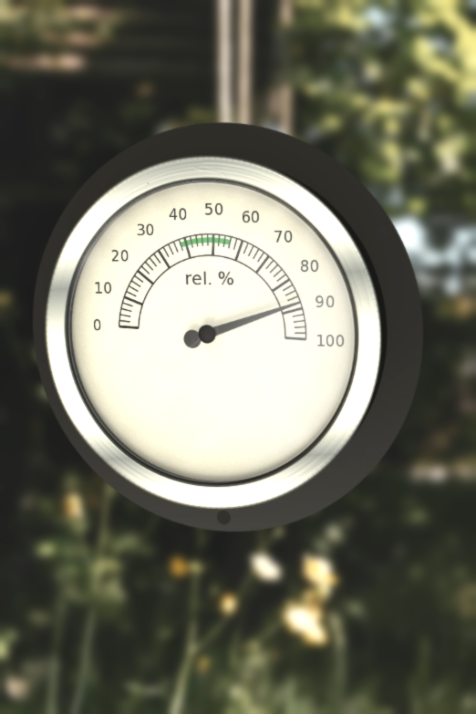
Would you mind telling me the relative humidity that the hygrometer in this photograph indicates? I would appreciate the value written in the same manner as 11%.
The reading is 88%
